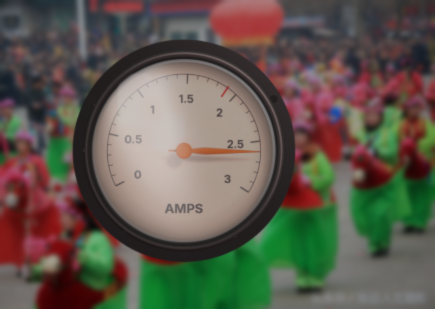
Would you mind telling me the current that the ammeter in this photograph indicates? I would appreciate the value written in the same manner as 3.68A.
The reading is 2.6A
